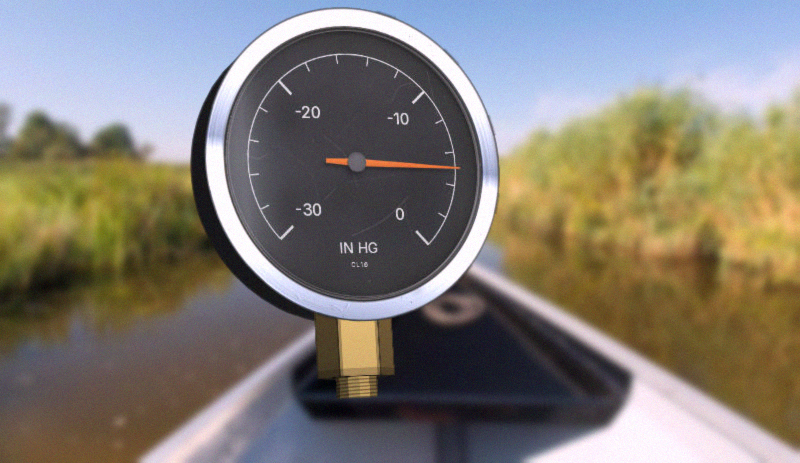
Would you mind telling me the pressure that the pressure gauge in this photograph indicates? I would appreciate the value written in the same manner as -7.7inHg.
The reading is -5inHg
